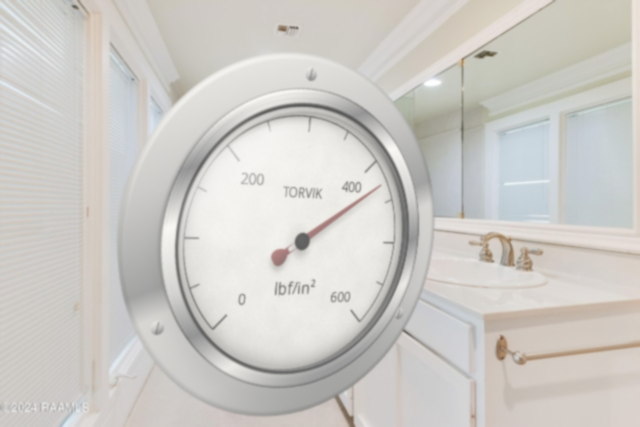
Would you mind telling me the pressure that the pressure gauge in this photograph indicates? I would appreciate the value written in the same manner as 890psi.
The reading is 425psi
